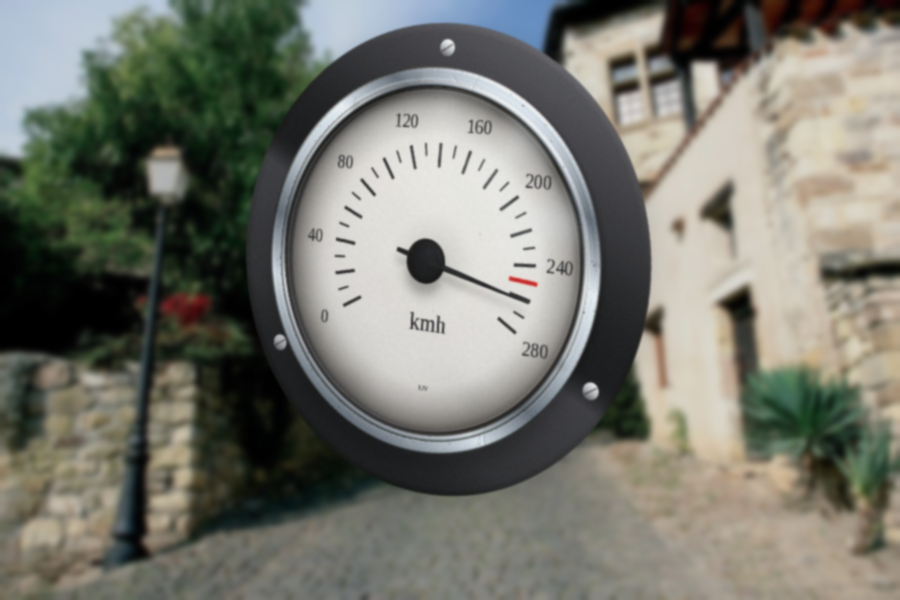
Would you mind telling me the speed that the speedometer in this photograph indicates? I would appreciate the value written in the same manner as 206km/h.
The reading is 260km/h
